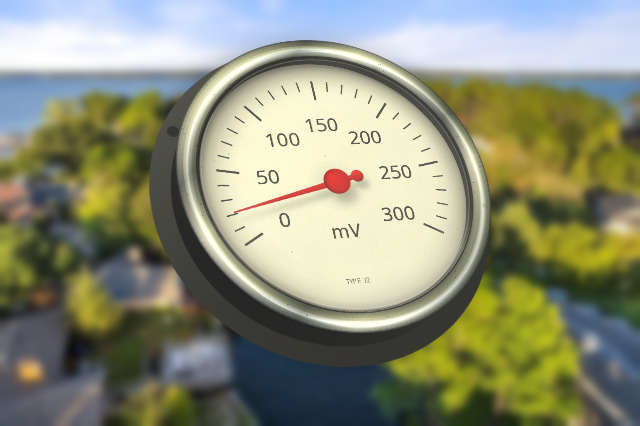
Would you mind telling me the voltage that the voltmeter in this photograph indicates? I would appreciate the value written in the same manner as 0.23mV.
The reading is 20mV
